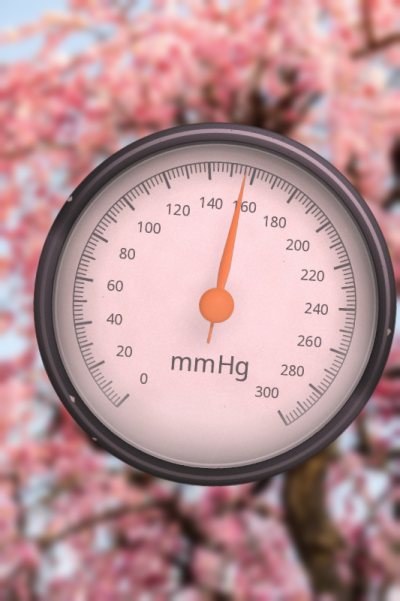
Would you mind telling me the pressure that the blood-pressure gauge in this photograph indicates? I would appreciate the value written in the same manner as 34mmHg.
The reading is 156mmHg
